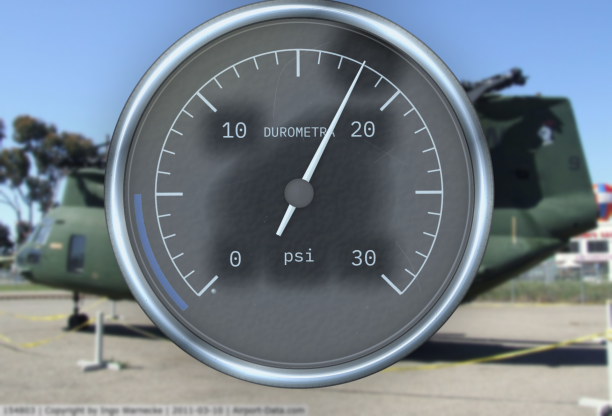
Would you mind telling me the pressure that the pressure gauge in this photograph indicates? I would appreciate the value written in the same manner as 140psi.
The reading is 18psi
